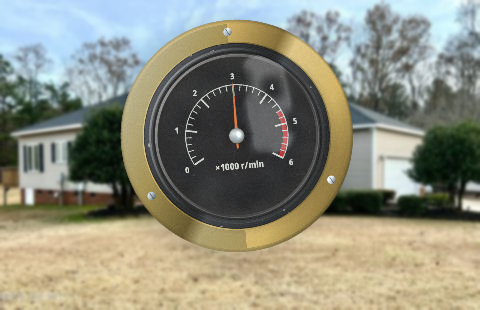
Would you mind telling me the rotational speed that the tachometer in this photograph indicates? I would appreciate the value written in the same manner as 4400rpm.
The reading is 3000rpm
